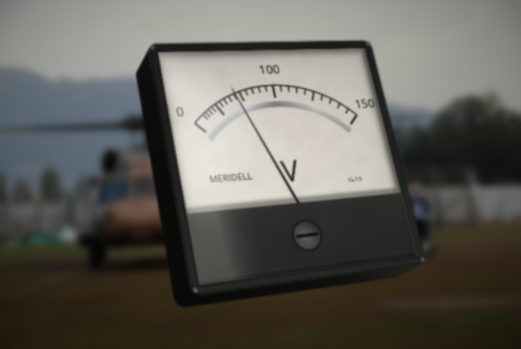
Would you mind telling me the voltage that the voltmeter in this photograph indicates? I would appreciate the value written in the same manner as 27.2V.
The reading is 70V
